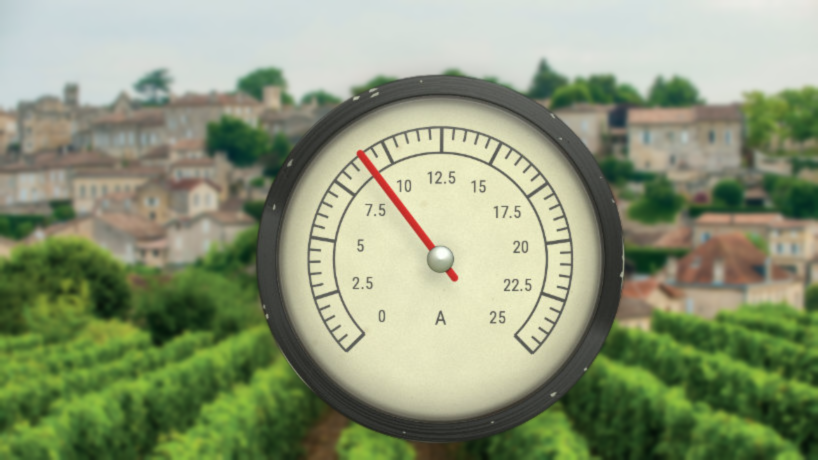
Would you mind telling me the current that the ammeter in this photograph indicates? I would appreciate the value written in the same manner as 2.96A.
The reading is 9A
